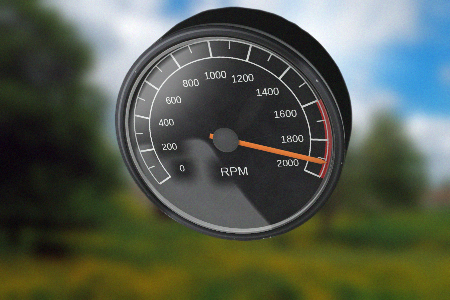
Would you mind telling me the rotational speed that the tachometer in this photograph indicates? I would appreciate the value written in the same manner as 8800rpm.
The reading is 1900rpm
